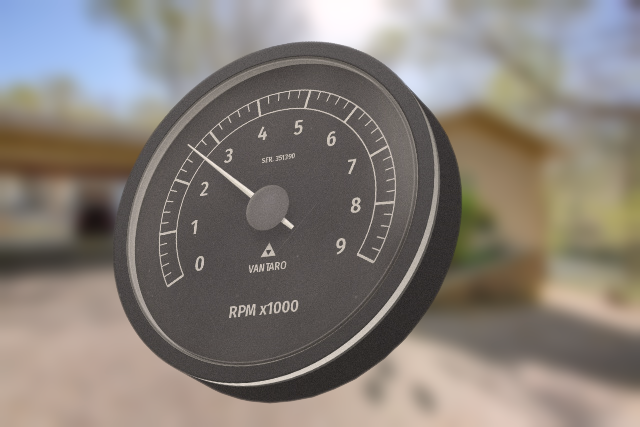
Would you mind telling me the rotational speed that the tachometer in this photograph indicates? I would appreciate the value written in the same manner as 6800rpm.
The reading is 2600rpm
